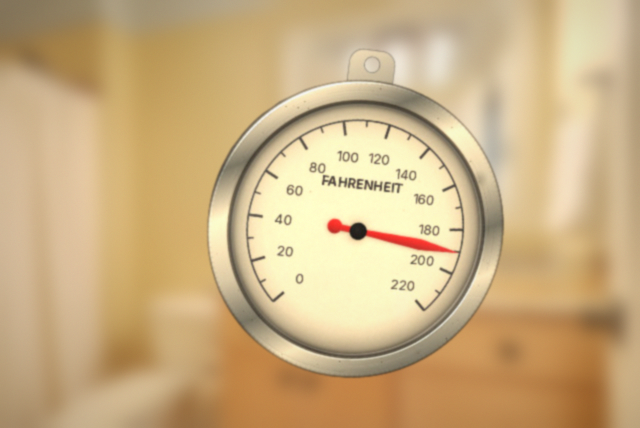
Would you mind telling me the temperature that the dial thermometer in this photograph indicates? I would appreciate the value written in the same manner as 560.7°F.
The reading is 190°F
